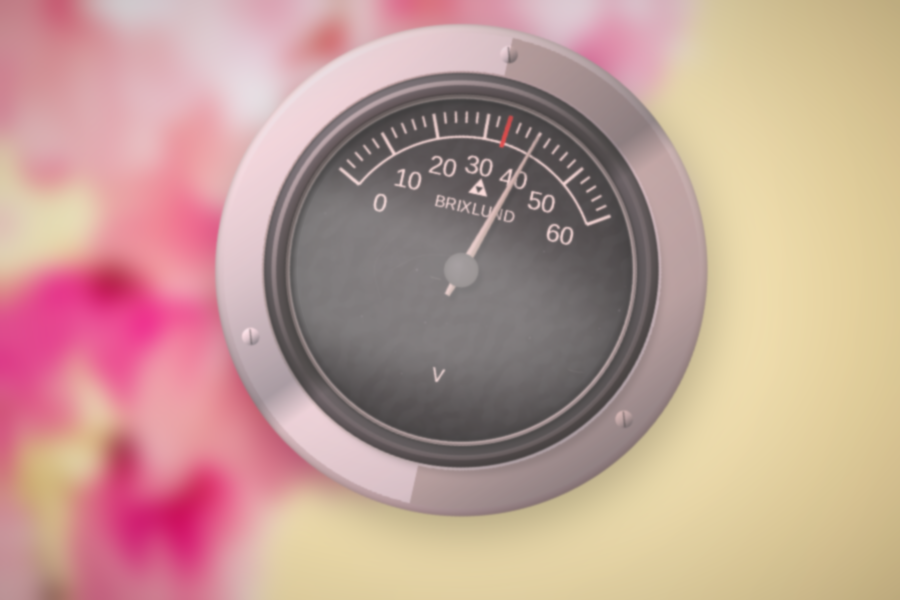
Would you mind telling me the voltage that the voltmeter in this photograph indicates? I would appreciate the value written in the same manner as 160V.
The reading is 40V
